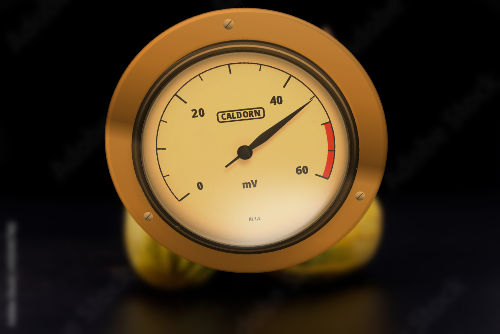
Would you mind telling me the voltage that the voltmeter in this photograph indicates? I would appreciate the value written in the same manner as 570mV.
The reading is 45mV
